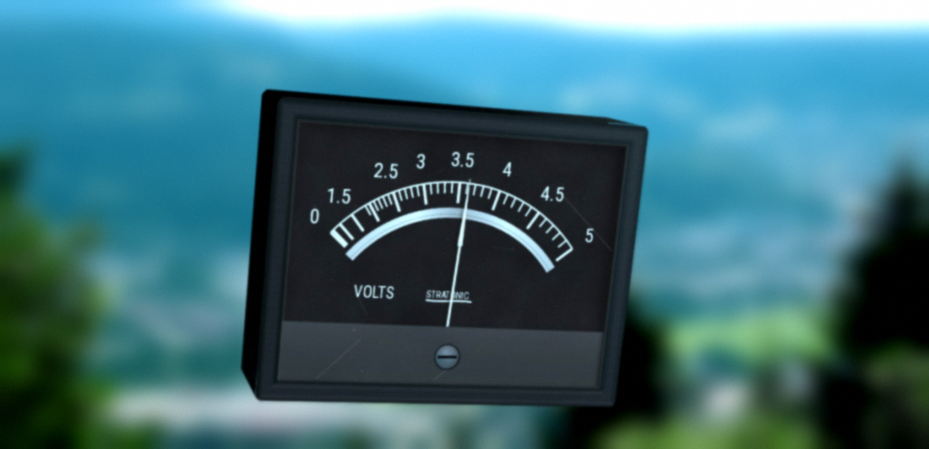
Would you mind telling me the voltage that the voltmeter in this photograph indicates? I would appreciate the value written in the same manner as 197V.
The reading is 3.6V
